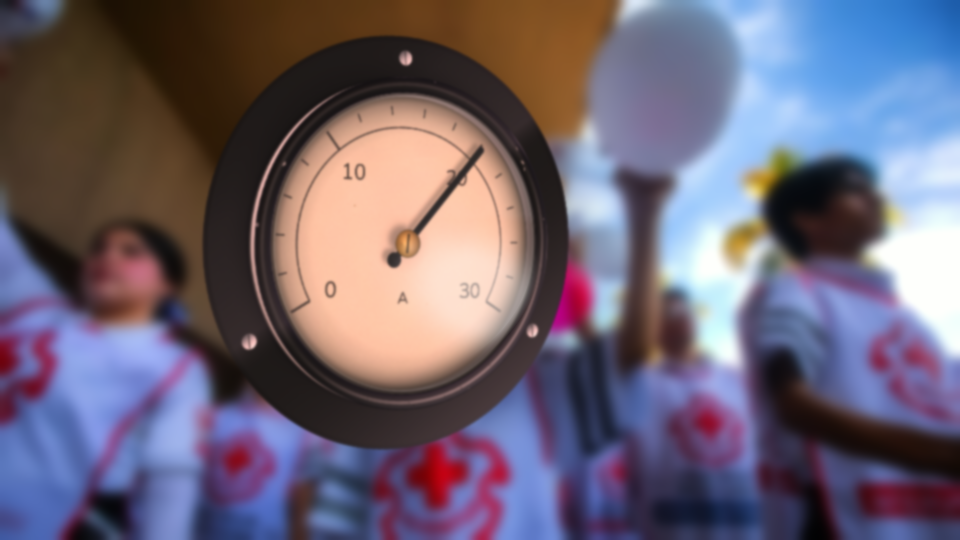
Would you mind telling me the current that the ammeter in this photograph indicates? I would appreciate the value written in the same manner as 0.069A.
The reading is 20A
